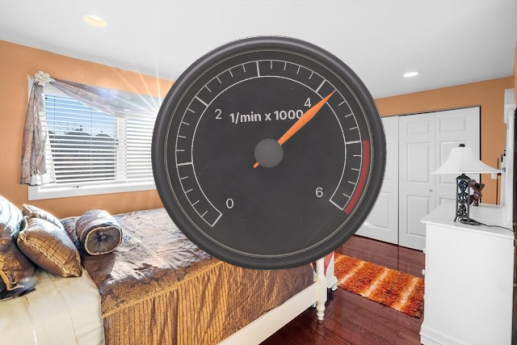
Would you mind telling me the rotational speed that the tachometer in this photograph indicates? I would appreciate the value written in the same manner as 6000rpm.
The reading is 4200rpm
